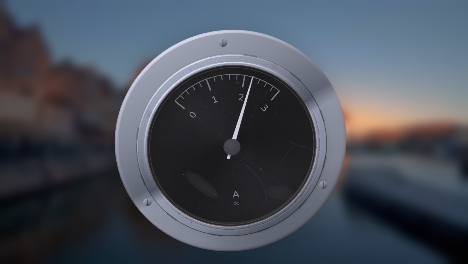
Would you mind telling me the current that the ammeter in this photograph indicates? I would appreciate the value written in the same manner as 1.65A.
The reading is 2.2A
